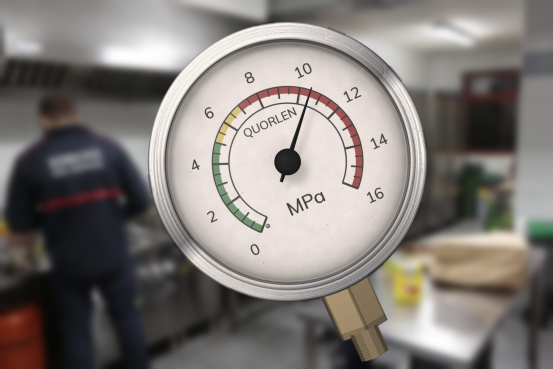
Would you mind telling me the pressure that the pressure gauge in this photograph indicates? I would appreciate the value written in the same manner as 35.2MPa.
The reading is 10.5MPa
